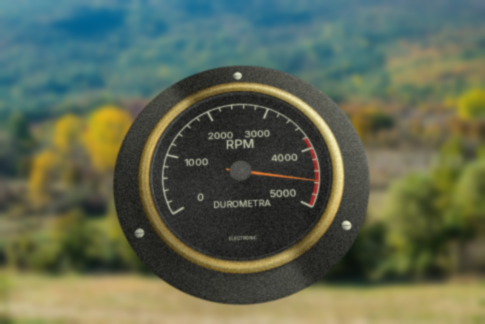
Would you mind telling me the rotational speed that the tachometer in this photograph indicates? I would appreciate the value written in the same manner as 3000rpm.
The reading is 4600rpm
